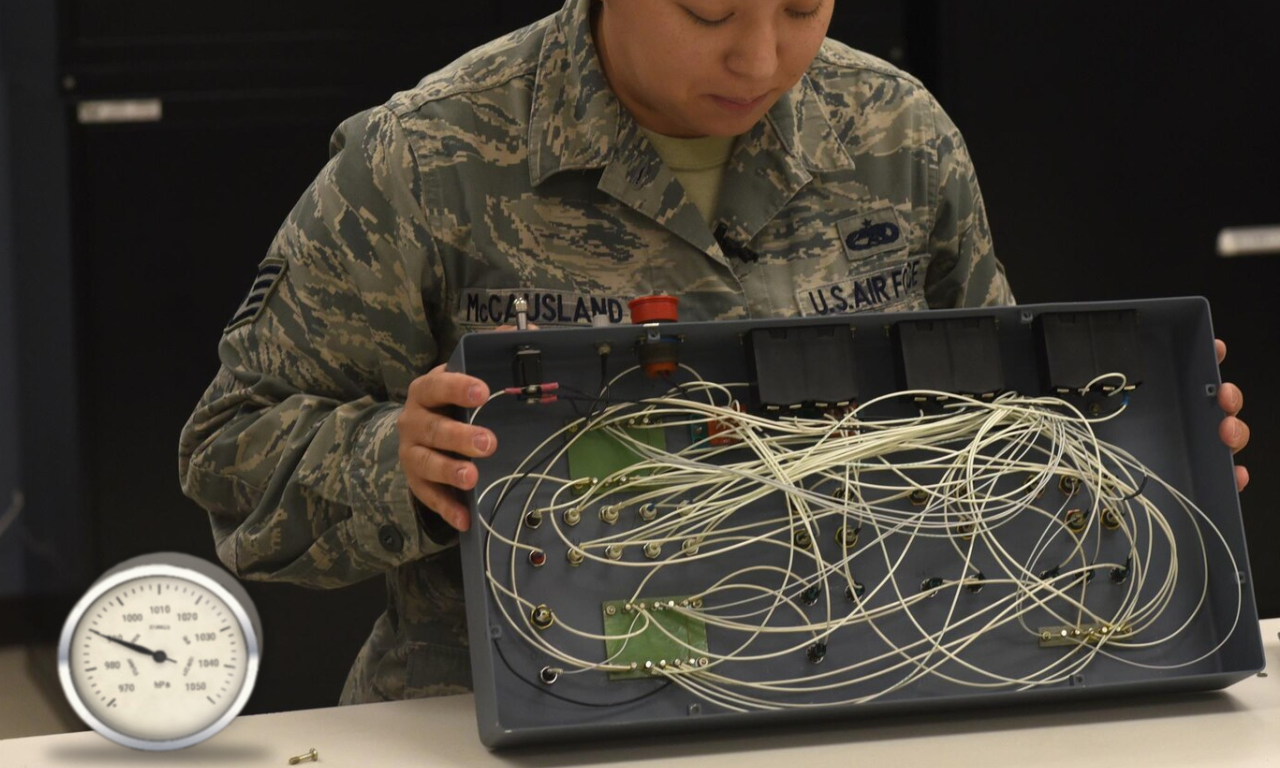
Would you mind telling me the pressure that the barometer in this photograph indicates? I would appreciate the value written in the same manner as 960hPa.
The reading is 990hPa
